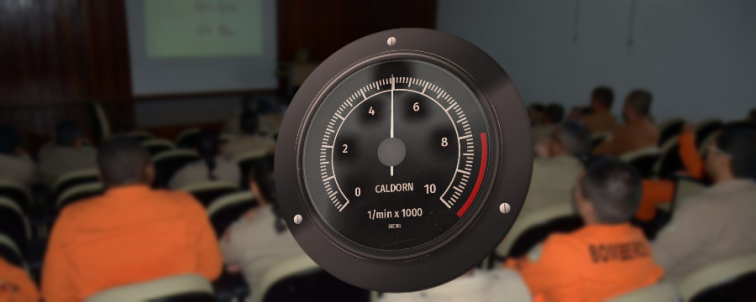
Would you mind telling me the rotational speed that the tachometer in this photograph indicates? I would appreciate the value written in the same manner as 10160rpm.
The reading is 5000rpm
